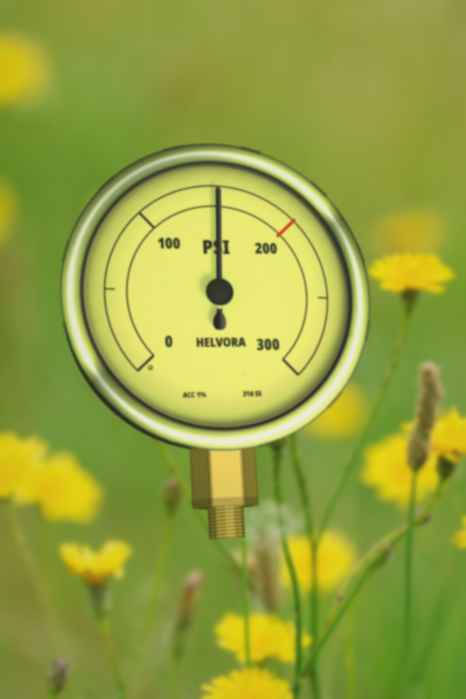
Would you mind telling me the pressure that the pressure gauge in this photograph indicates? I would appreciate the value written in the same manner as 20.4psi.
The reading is 150psi
